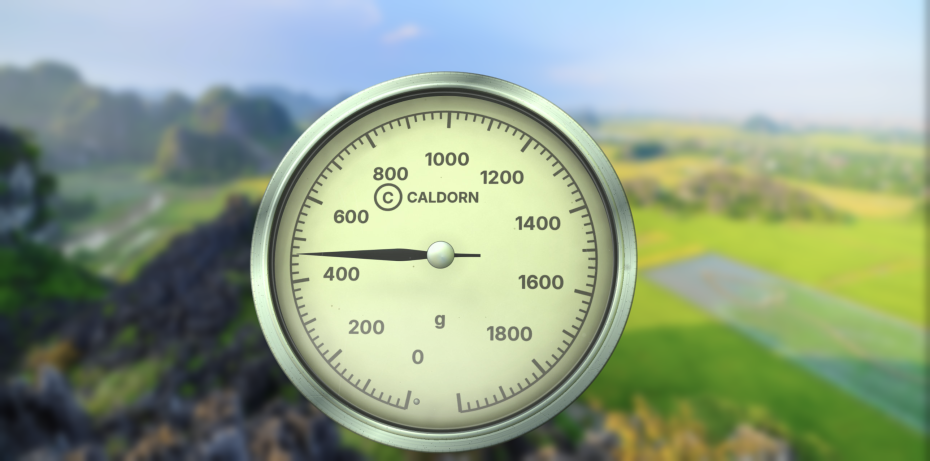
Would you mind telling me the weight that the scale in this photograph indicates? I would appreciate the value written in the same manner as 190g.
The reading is 460g
